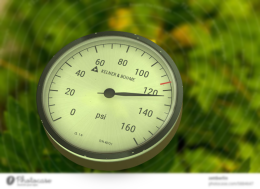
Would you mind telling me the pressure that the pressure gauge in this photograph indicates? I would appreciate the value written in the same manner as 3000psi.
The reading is 125psi
